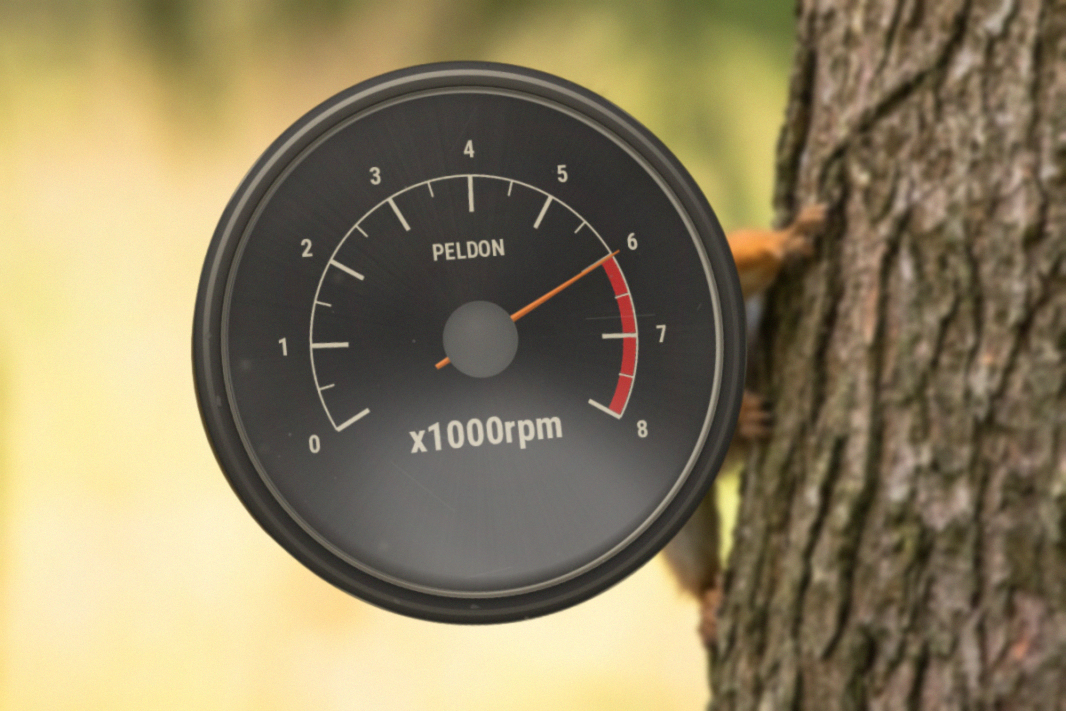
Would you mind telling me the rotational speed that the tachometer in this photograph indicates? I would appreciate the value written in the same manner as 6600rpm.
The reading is 6000rpm
